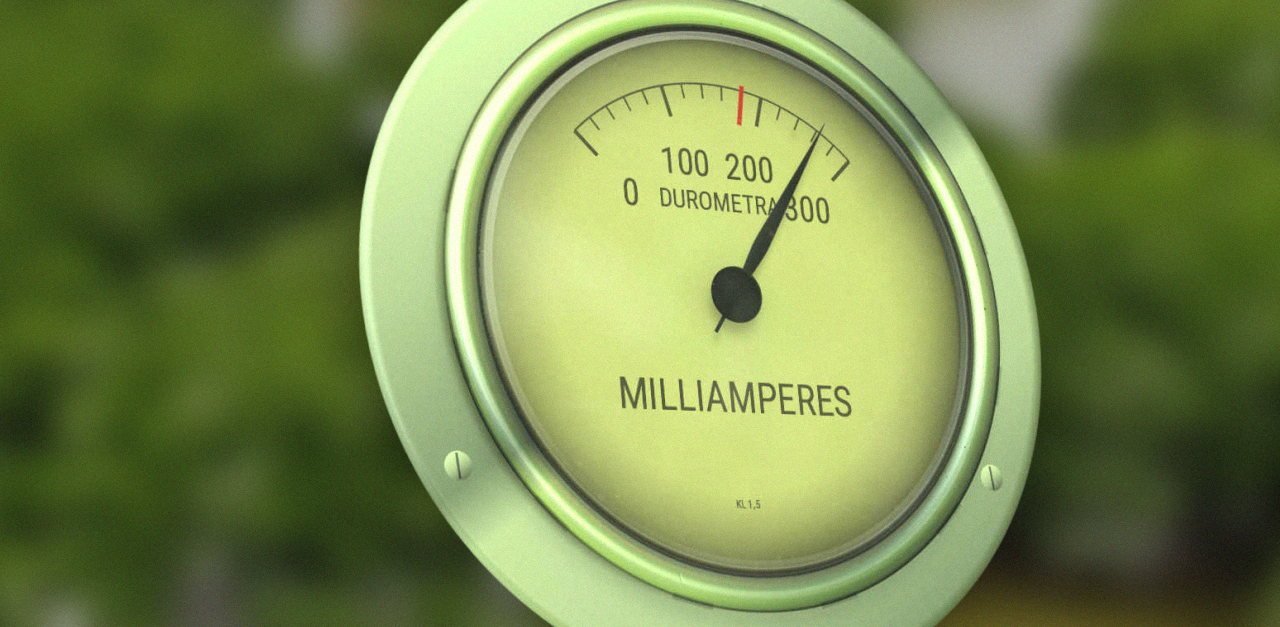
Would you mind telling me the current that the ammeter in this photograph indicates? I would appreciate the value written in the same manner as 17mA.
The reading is 260mA
